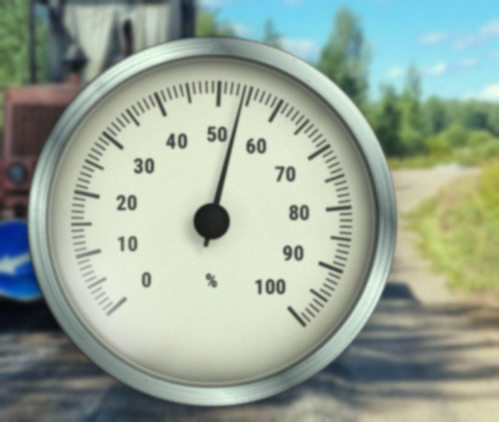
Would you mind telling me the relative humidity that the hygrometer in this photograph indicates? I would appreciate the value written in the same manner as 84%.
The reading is 54%
